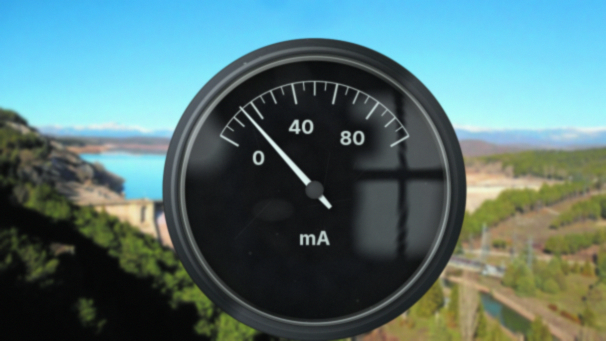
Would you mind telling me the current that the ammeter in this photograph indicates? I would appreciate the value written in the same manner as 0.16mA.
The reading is 15mA
